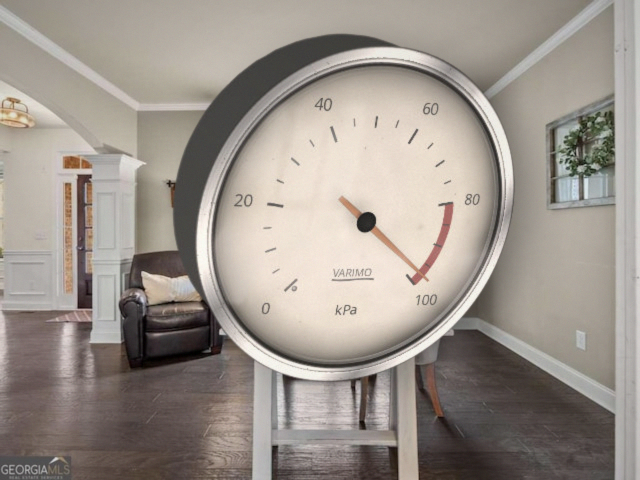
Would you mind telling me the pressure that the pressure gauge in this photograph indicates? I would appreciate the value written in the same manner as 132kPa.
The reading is 97.5kPa
